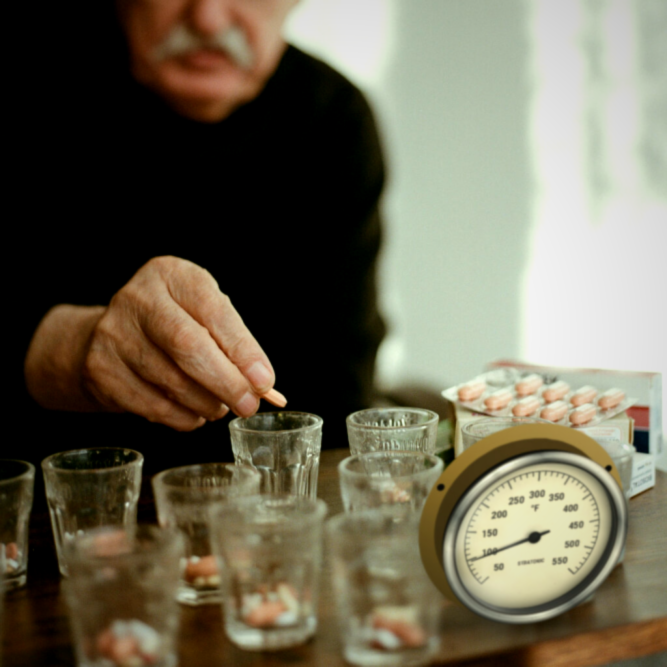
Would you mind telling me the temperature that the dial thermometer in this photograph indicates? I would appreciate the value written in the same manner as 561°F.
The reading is 100°F
